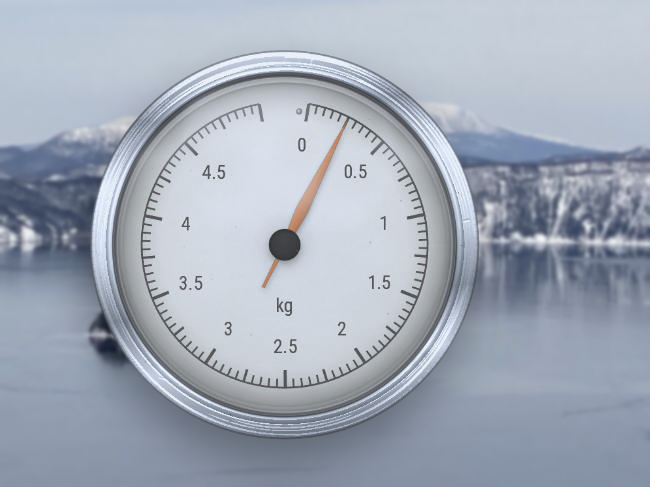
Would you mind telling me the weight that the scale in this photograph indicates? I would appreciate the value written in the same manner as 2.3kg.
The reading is 0.25kg
